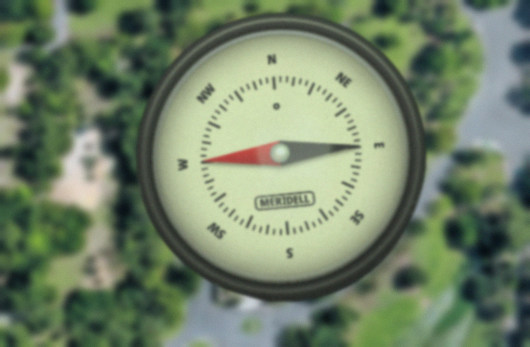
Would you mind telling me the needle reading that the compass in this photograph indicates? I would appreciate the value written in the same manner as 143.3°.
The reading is 270°
